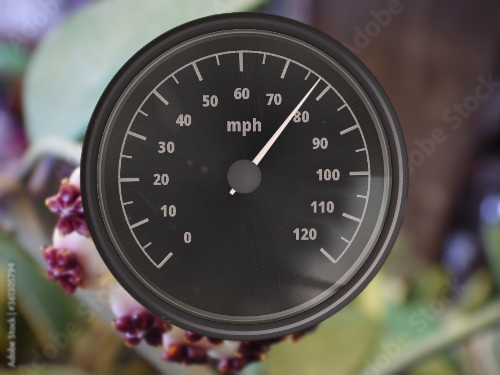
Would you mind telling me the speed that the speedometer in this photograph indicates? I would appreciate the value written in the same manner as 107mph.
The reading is 77.5mph
